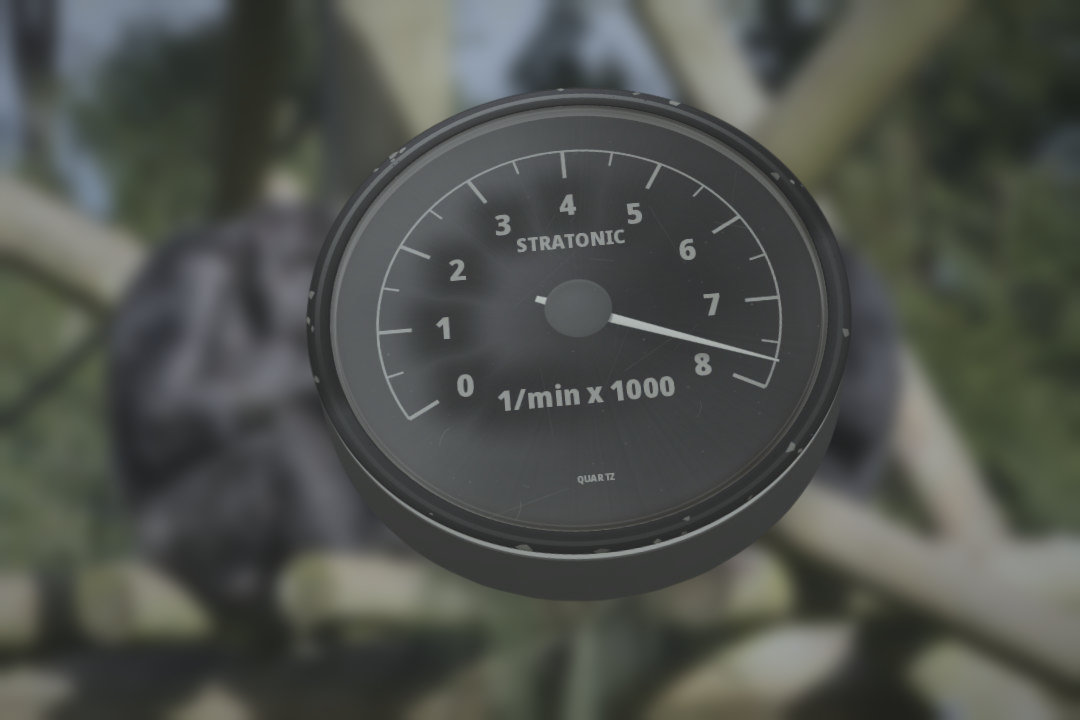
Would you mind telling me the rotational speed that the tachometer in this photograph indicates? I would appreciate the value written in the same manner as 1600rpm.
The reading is 7750rpm
